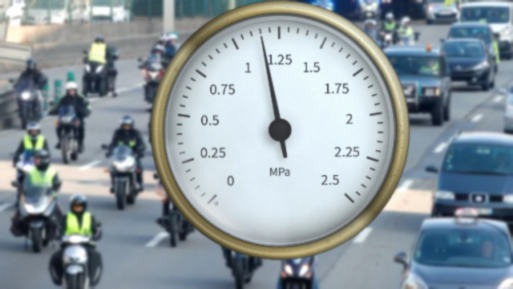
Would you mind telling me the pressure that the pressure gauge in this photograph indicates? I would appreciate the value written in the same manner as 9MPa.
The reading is 1.15MPa
